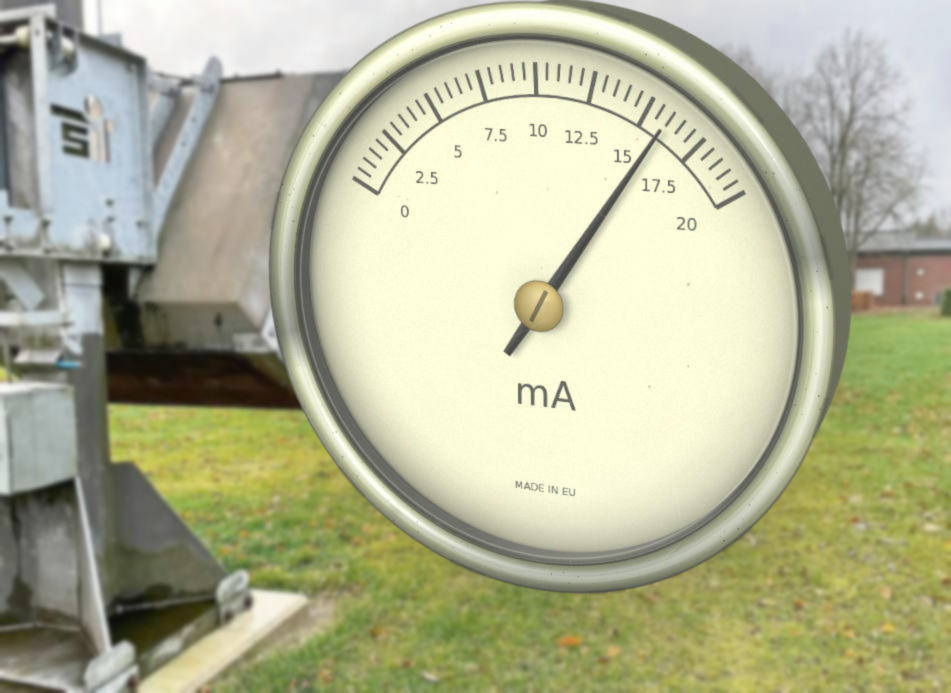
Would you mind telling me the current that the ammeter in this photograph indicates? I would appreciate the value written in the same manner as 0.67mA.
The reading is 16mA
